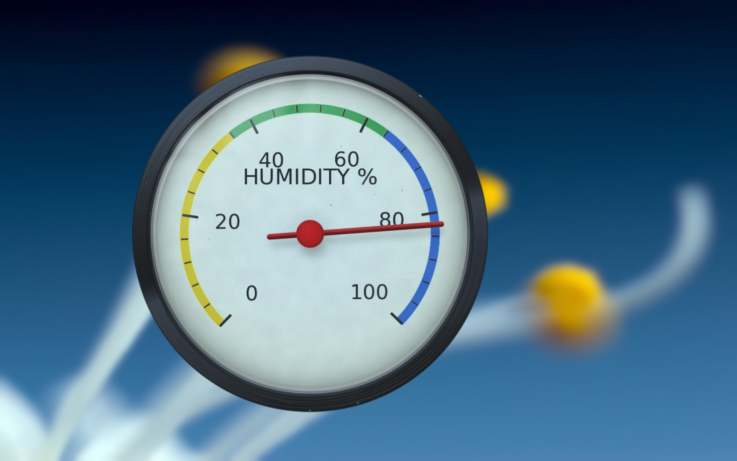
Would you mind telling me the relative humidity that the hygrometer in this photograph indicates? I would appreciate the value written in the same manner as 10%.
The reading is 82%
